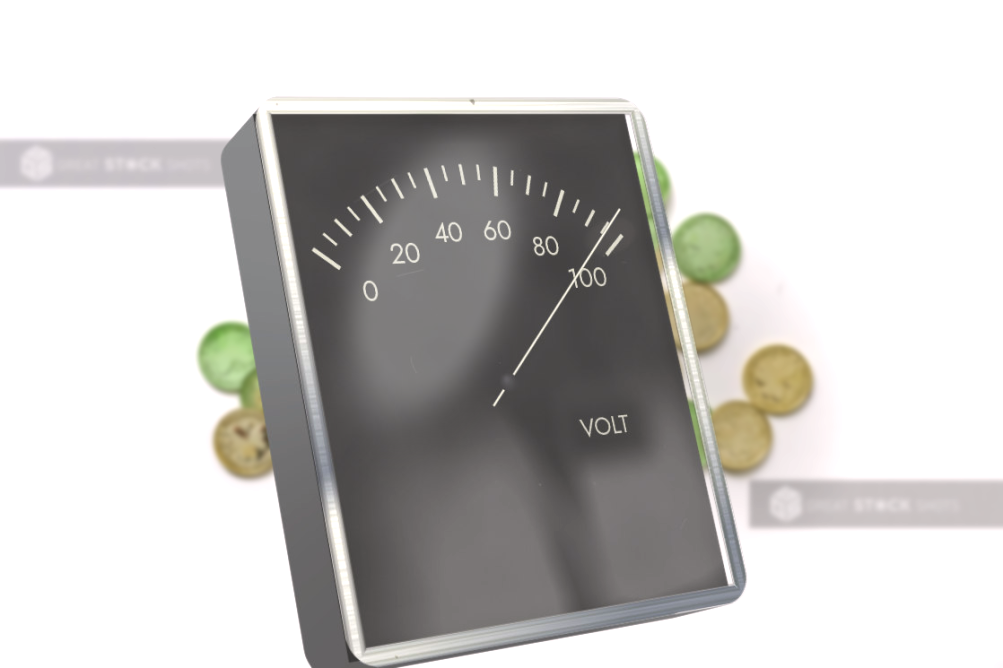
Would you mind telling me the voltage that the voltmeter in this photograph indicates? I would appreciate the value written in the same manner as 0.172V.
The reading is 95V
